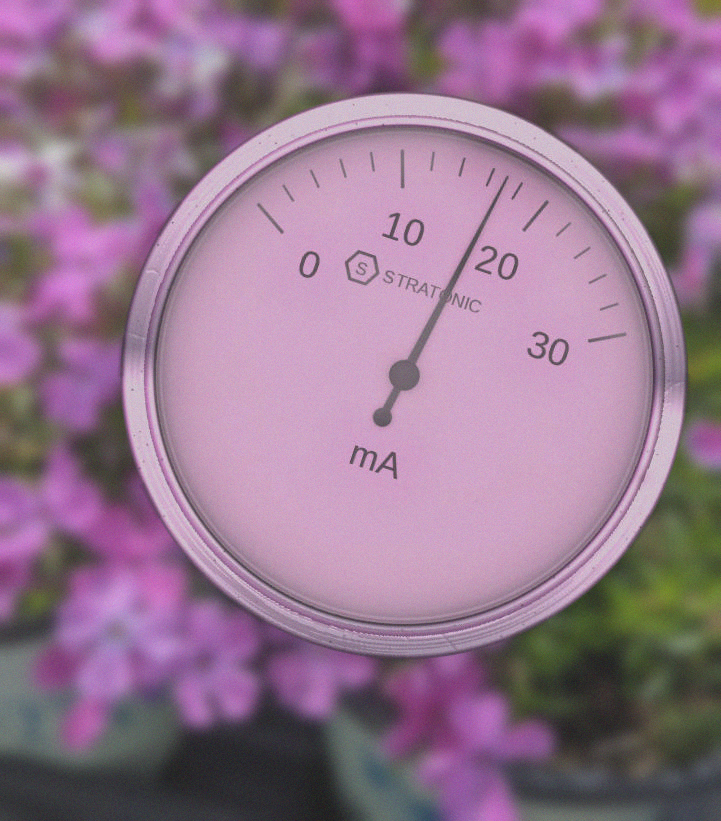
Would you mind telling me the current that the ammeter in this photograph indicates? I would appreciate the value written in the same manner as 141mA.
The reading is 17mA
